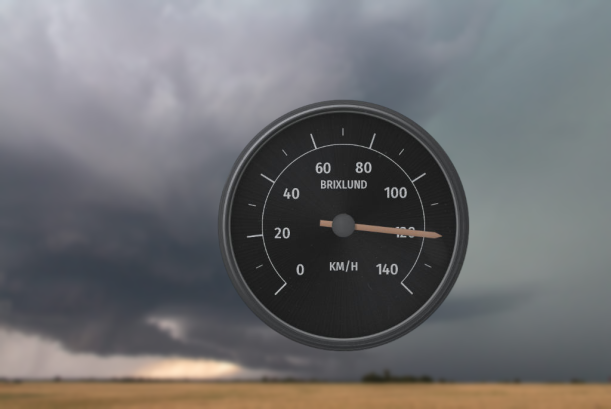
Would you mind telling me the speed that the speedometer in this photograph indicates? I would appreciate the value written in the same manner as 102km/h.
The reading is 120km/h
